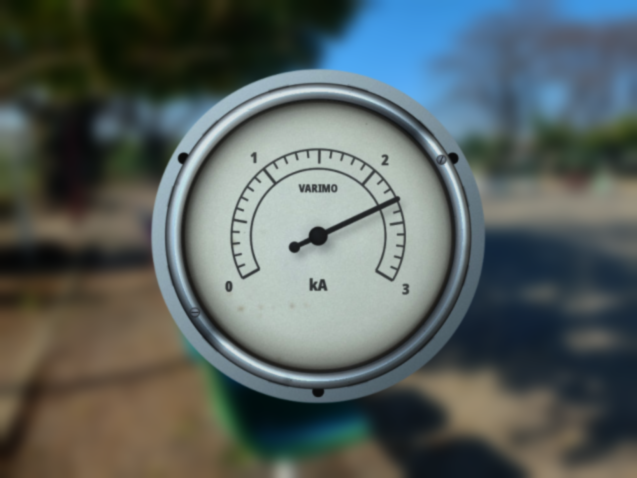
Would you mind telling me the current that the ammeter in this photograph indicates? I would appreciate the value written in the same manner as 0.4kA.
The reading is 2.3kA
